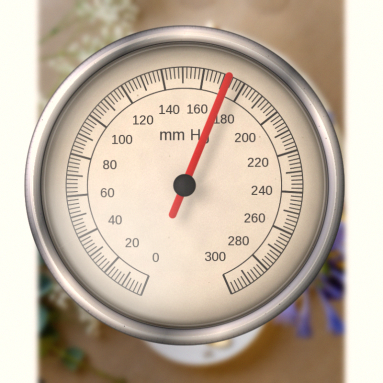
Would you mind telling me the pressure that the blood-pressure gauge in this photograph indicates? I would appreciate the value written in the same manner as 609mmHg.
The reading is 172mmHg
